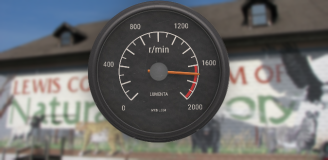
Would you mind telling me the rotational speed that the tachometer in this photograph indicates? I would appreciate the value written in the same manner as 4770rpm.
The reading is 1700rpm
